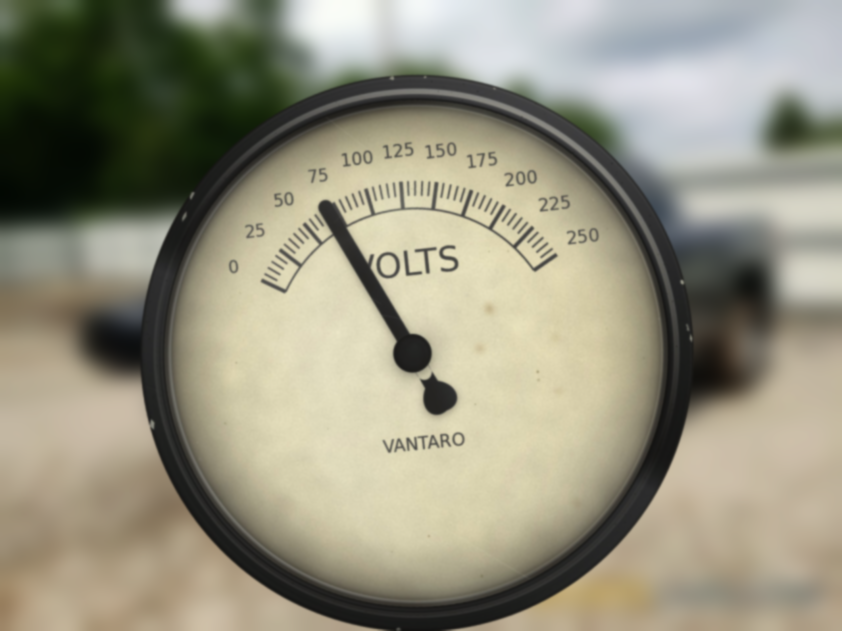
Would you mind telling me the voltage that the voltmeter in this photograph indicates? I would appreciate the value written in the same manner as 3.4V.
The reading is 70V
